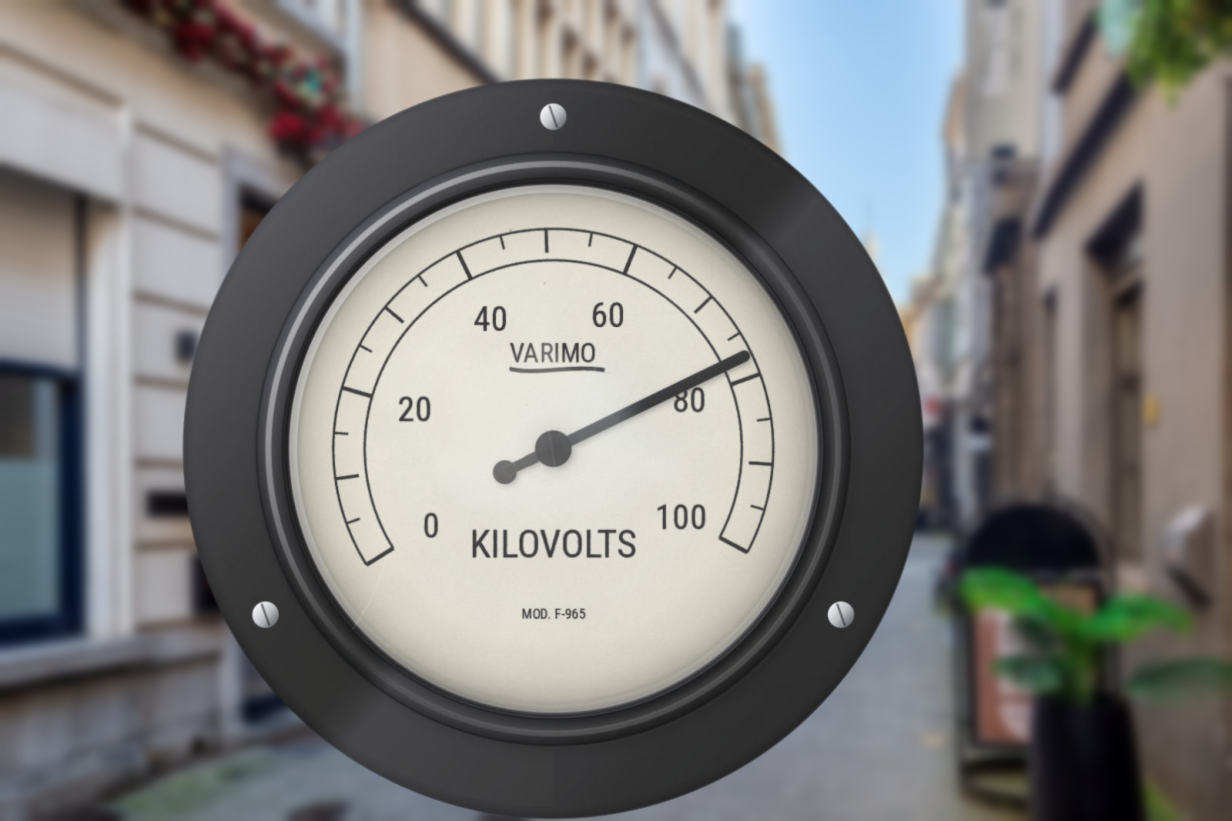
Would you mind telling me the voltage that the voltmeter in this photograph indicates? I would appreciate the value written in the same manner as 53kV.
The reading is 77.5kV
